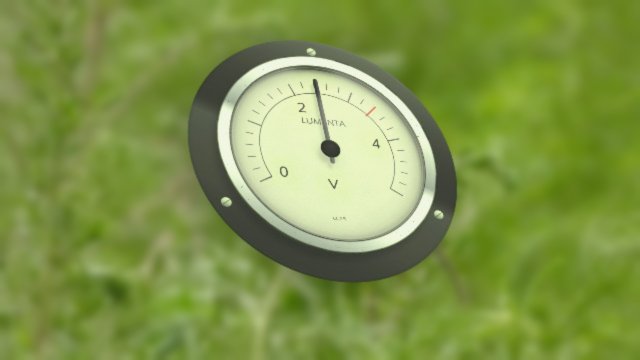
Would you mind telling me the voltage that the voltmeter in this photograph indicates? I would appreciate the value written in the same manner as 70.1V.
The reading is 2.4V
